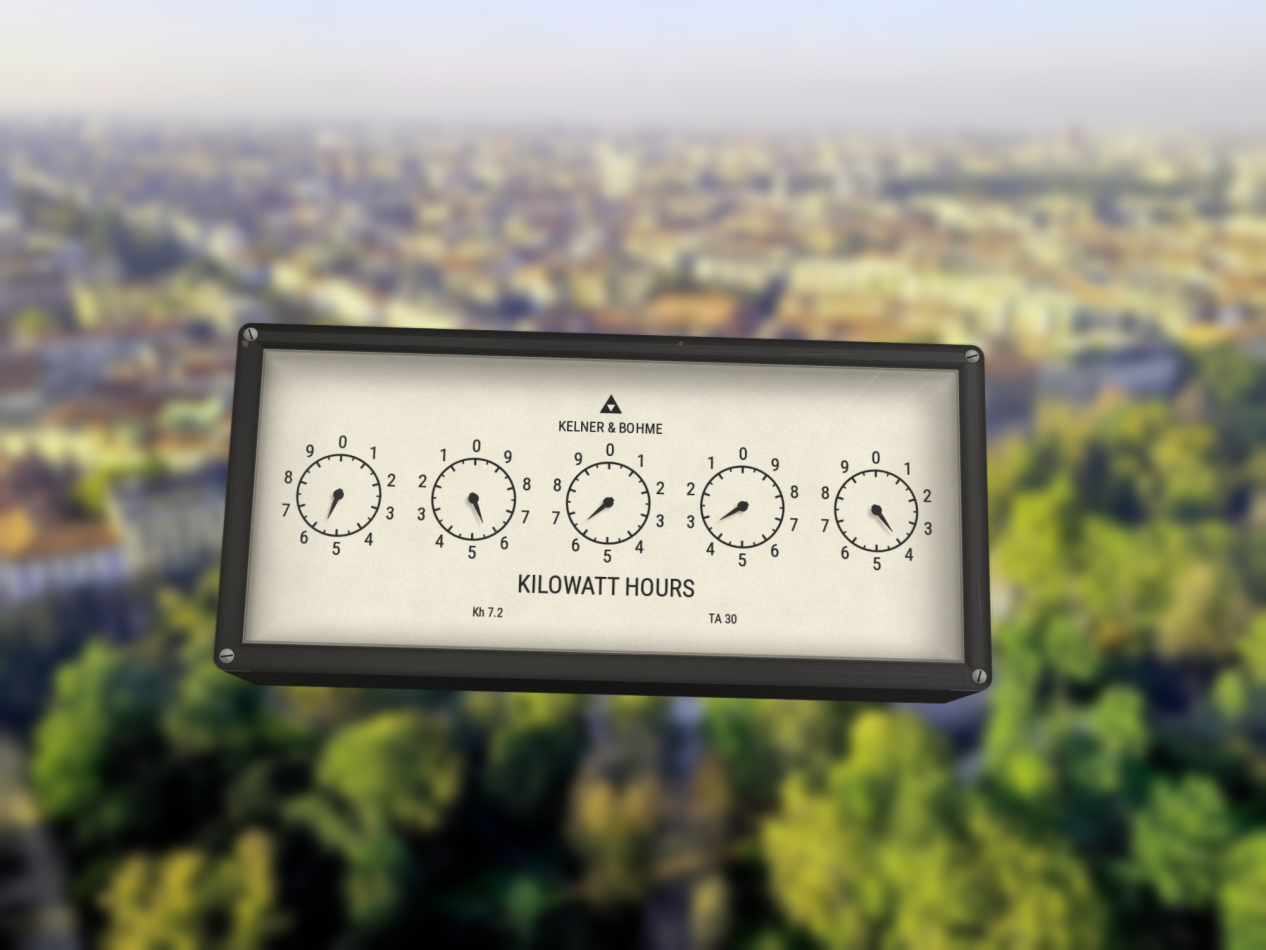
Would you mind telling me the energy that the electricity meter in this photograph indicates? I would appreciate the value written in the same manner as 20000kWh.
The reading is 55634kWh
